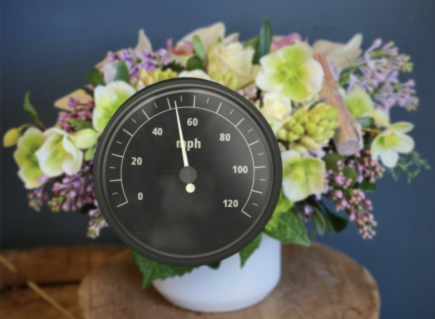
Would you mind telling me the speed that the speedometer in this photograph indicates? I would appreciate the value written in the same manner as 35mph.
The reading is 52.5mph
